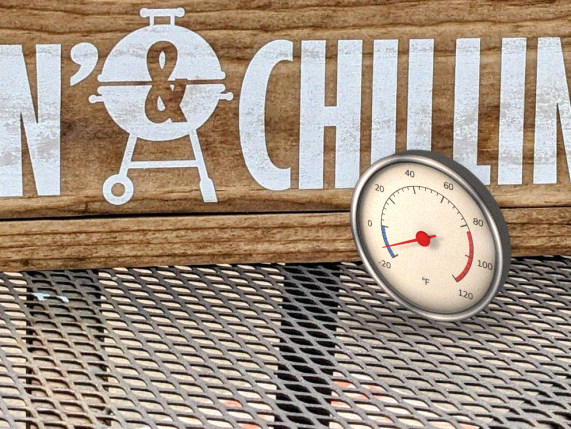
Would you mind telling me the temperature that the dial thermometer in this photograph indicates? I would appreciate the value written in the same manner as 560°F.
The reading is -12°F
